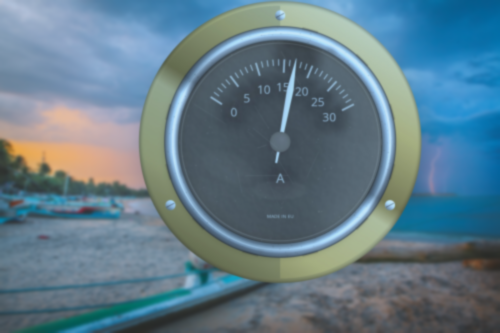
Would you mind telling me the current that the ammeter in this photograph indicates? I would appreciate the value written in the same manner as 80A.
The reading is 17A
